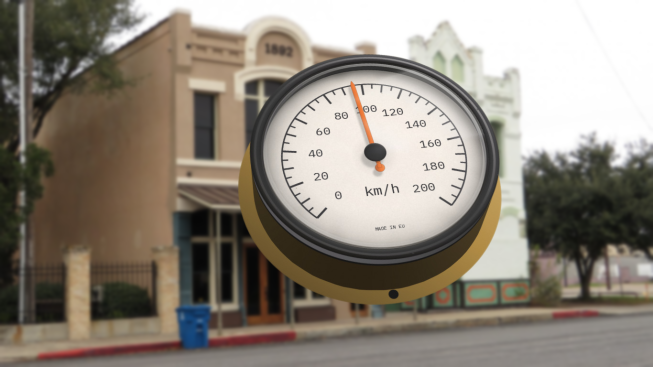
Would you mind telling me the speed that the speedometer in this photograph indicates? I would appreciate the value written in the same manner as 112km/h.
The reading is 95km/h
